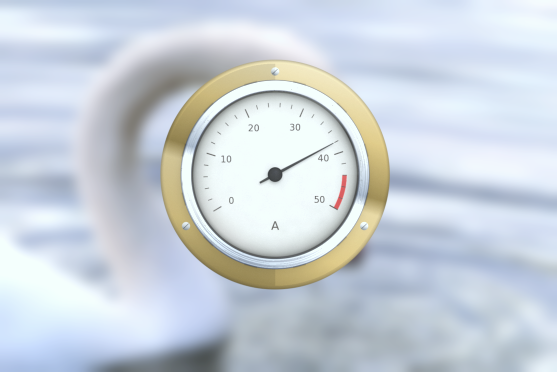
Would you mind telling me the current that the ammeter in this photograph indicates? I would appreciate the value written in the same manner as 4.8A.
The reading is 38A
